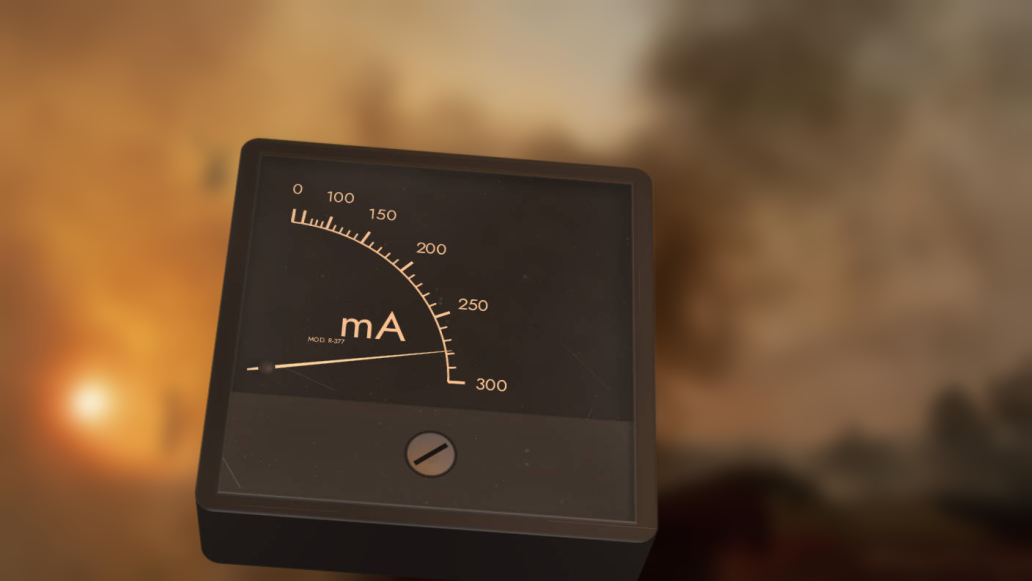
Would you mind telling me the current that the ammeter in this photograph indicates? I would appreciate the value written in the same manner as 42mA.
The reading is 280mA
